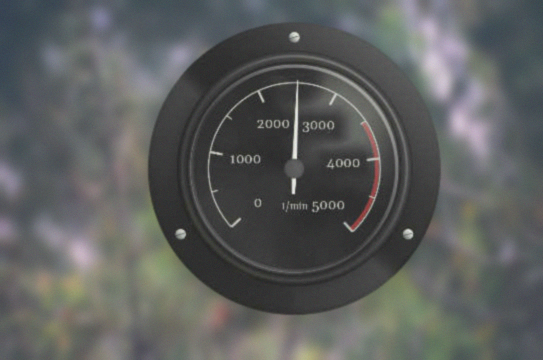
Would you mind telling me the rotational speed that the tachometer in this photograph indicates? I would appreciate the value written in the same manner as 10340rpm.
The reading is 2500rpm
